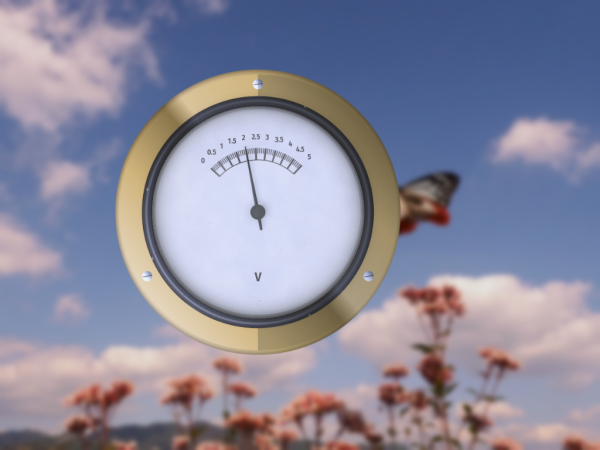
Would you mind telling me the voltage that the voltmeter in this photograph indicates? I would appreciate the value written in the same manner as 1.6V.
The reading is 2V
